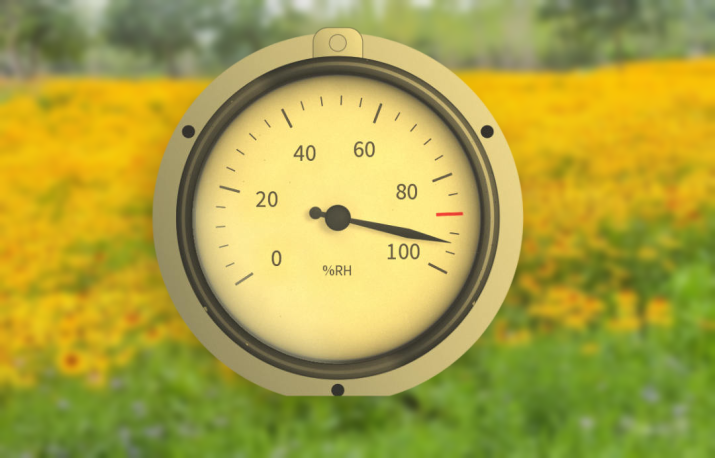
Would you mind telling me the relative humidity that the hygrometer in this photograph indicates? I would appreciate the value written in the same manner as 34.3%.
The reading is 94%
